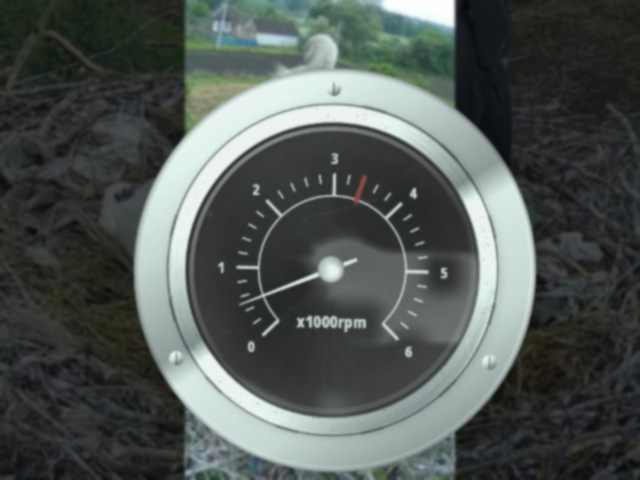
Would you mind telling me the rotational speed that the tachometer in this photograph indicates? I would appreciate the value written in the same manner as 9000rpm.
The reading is 500rpm
